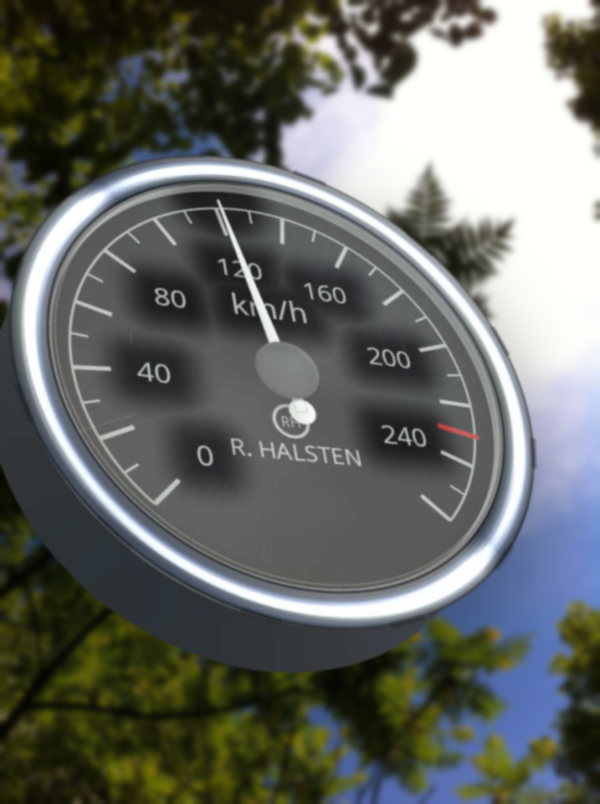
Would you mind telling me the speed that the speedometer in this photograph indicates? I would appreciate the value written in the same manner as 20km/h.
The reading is 120km/h
